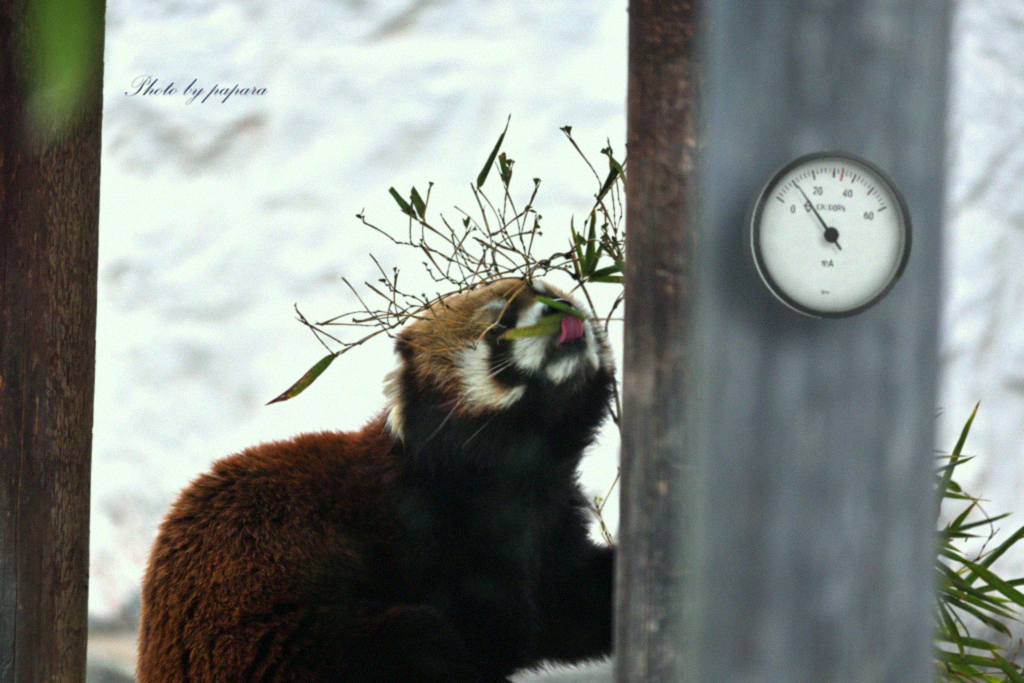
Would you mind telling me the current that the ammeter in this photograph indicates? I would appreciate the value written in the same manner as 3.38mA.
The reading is 10mA
